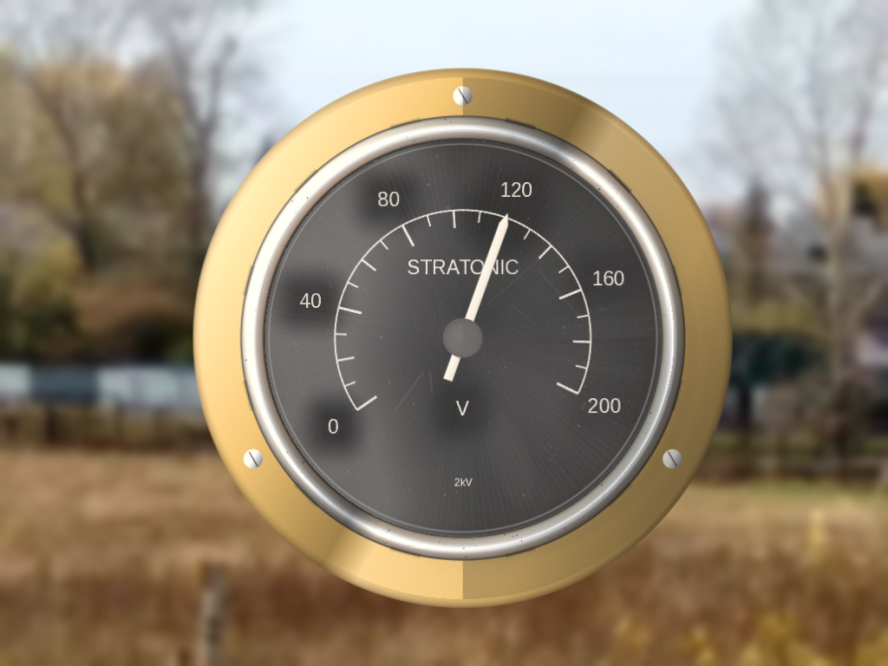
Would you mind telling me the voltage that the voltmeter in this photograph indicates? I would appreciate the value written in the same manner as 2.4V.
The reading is 120V
